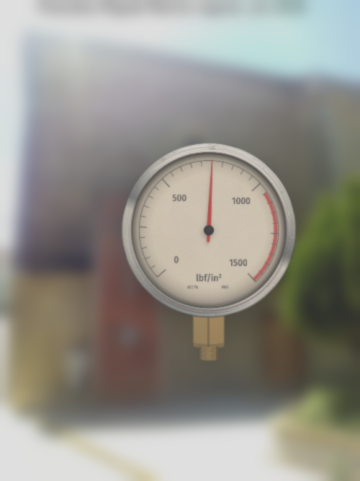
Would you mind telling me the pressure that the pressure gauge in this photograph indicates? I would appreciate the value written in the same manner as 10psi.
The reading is 750psi
